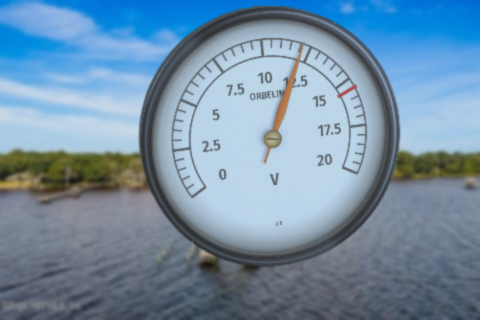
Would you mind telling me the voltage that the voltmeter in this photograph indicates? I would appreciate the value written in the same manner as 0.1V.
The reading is 12V
